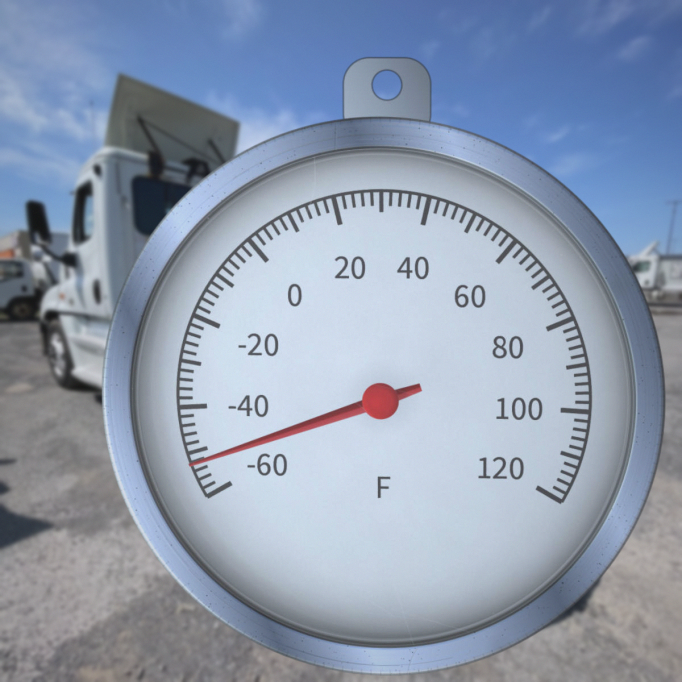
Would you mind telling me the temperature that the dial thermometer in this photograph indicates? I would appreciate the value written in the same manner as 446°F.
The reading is -52°F
